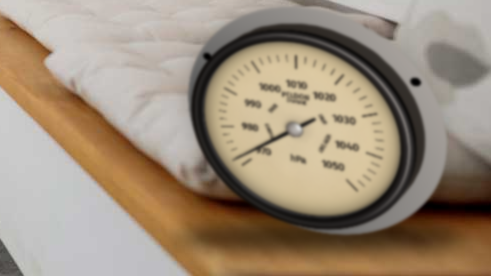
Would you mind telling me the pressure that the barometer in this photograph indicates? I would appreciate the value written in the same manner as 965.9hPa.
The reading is 972hPa
